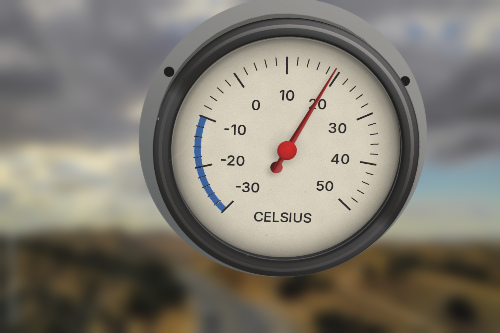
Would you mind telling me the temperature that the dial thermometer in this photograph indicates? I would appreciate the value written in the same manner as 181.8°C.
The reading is 19°C
